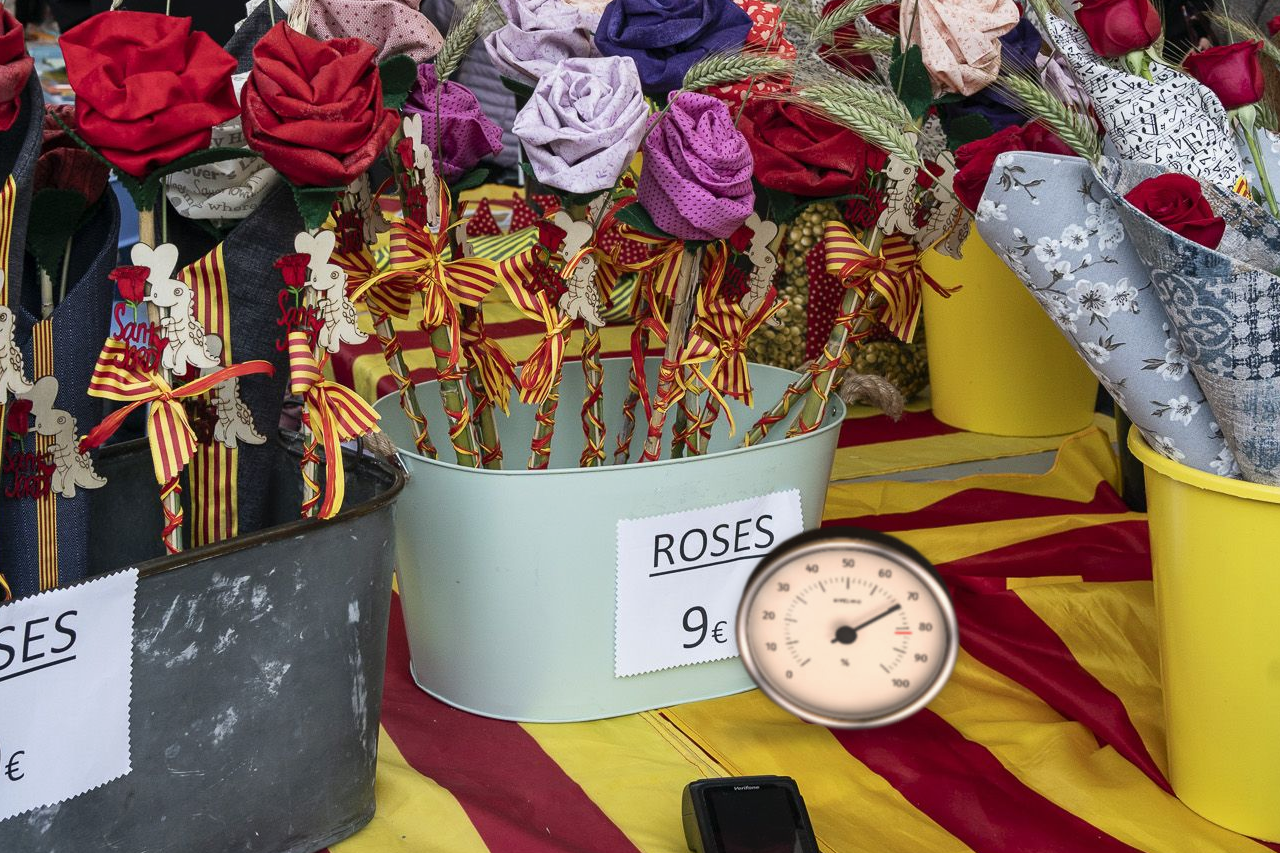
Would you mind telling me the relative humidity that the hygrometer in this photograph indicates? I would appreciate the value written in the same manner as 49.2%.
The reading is 70%
